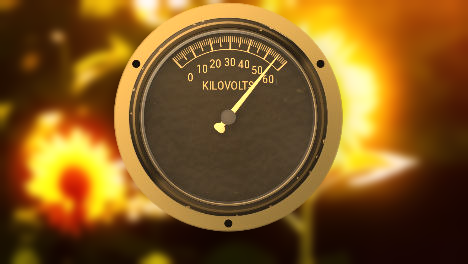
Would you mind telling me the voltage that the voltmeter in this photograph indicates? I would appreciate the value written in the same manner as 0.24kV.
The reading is 55kV
